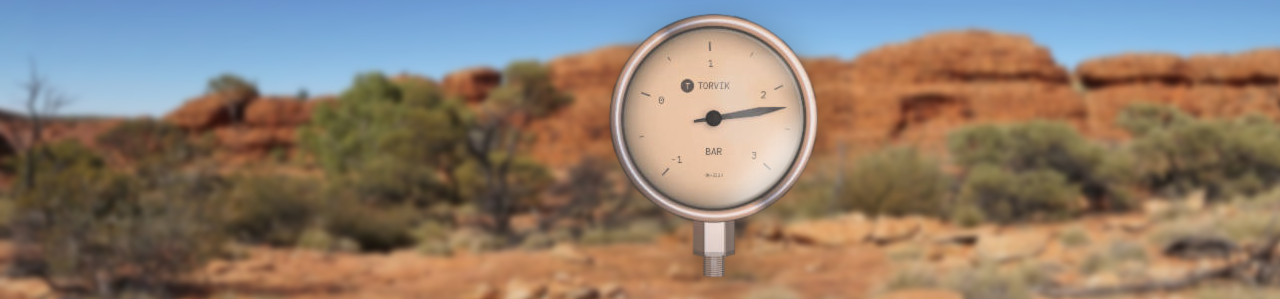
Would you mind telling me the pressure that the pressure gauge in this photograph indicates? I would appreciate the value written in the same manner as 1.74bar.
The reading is 2.25bar
